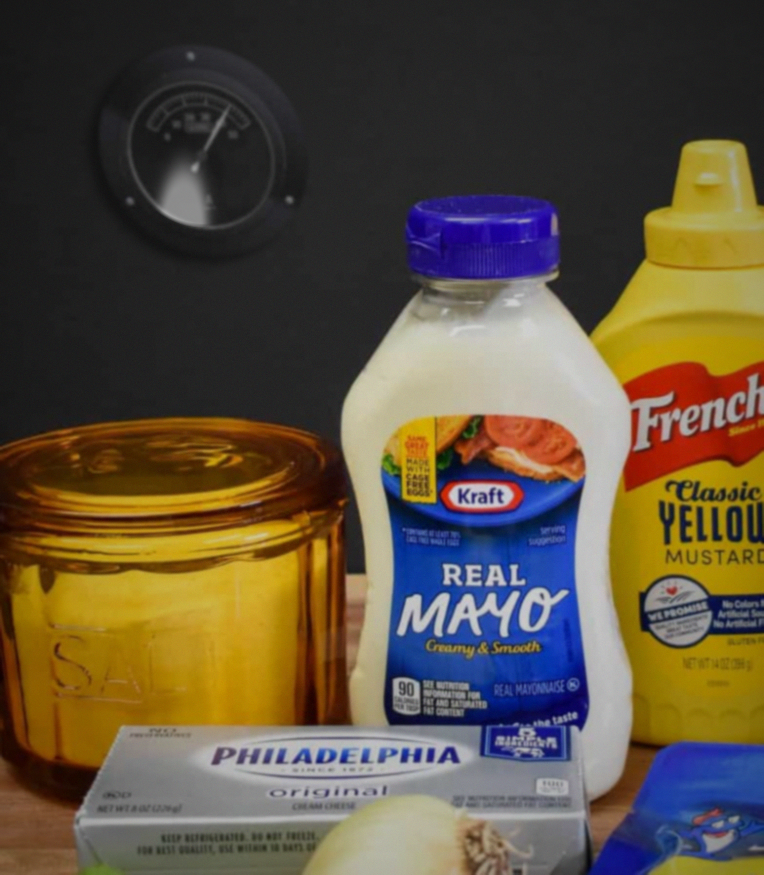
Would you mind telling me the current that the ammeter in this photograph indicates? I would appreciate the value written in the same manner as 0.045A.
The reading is 40A
